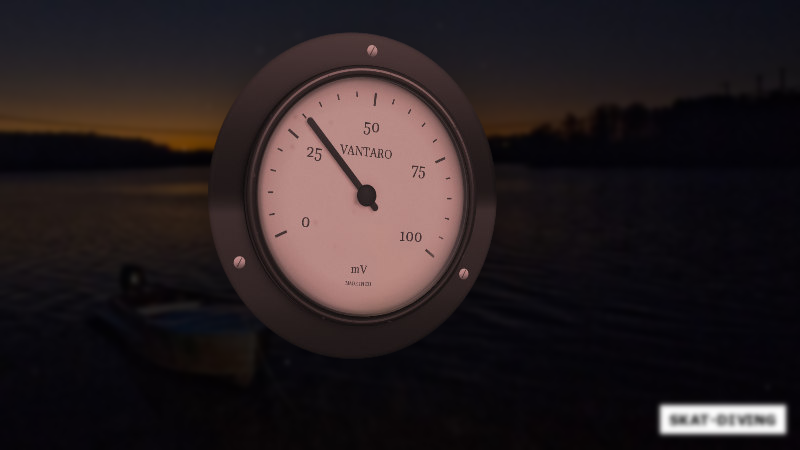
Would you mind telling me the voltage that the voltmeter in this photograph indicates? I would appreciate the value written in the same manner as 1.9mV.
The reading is 30mV
